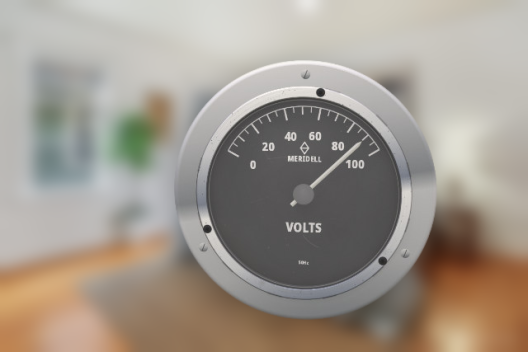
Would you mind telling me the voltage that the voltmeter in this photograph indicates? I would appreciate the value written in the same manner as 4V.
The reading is 90V
